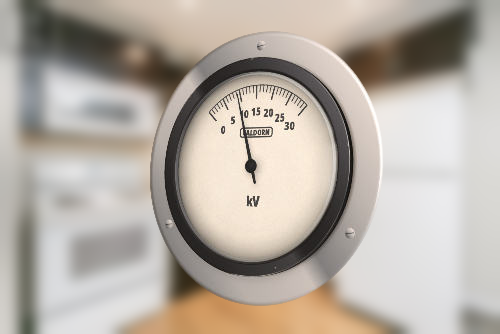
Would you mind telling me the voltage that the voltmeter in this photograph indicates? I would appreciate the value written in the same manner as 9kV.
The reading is 10kV
